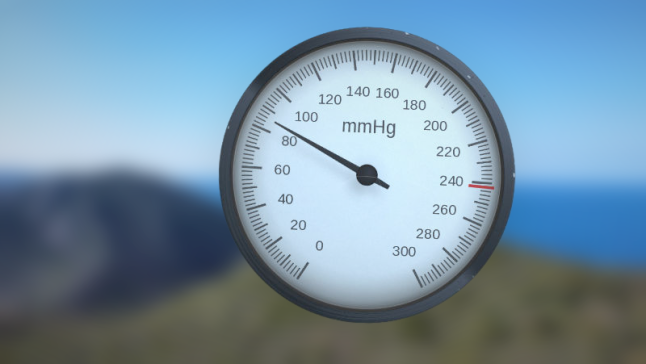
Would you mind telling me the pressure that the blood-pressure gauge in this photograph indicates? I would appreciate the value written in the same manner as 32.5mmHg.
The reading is 86mmHg
